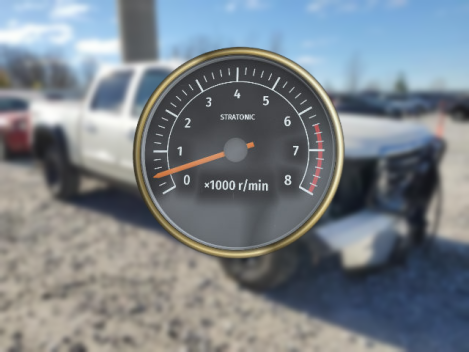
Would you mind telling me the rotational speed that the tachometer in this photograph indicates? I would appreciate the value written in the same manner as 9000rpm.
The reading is 400rpm
